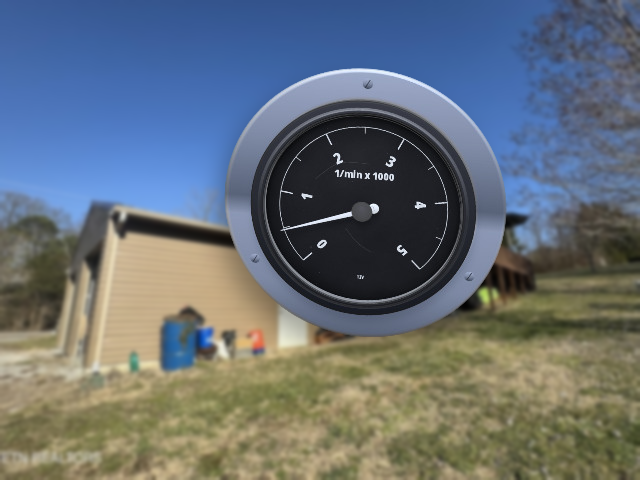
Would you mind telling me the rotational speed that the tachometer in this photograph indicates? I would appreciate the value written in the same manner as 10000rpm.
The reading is 500rpm
